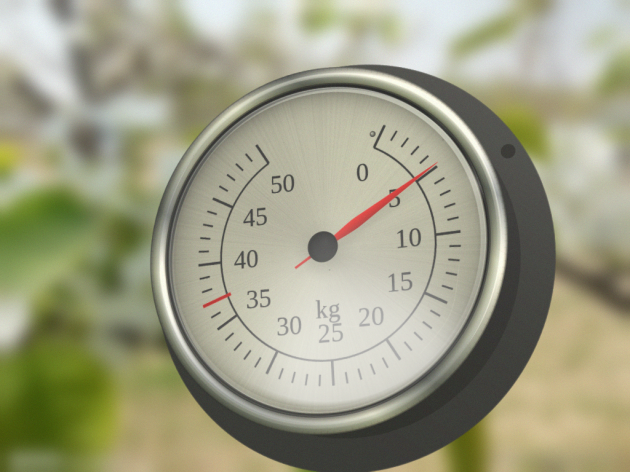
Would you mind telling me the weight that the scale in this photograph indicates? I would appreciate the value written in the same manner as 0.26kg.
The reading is 5kg
